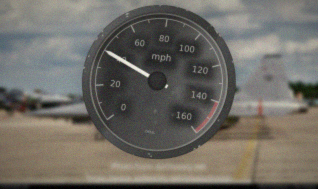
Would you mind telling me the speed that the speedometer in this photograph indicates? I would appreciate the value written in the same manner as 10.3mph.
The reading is 40mph
